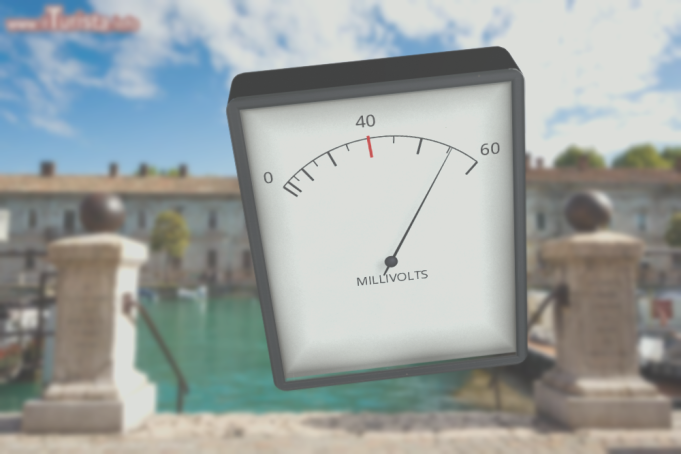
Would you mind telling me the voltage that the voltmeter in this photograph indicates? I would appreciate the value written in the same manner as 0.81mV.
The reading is 55mV
